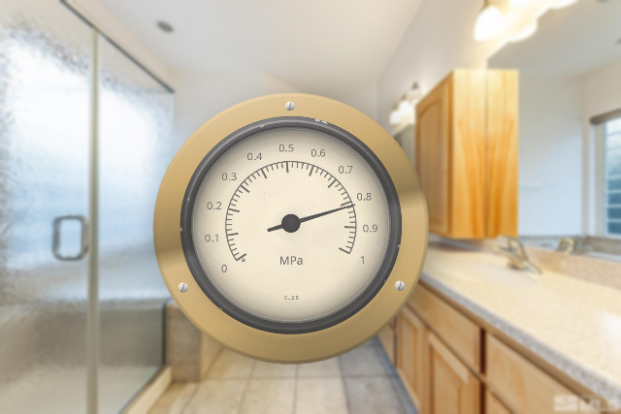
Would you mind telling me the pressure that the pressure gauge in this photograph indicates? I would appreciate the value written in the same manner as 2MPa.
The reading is 0.82MPa
